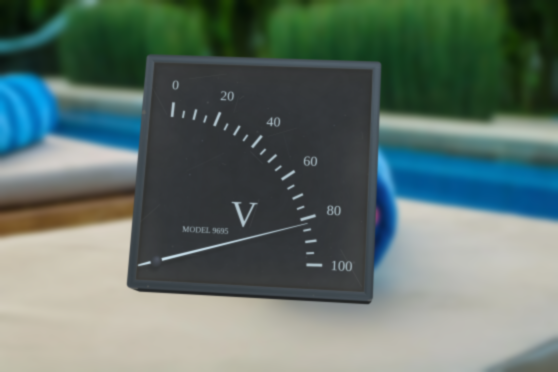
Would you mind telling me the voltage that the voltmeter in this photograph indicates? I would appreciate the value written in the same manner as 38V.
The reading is 82.5V
